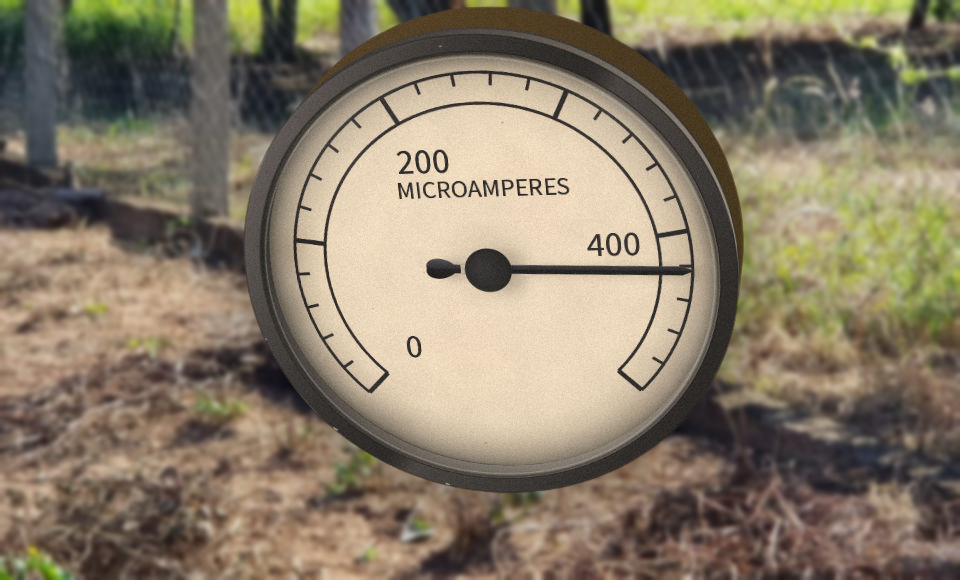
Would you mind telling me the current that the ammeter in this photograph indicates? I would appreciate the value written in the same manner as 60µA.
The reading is 420µA
